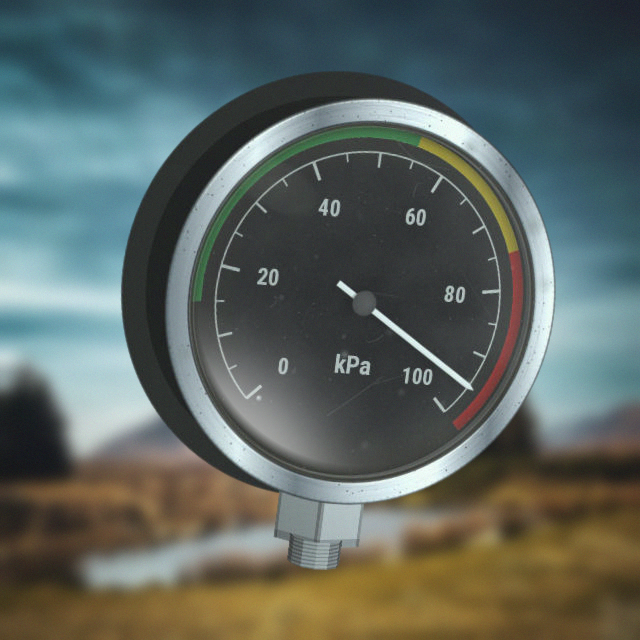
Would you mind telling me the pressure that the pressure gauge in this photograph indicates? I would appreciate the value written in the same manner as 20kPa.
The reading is 95kPa
